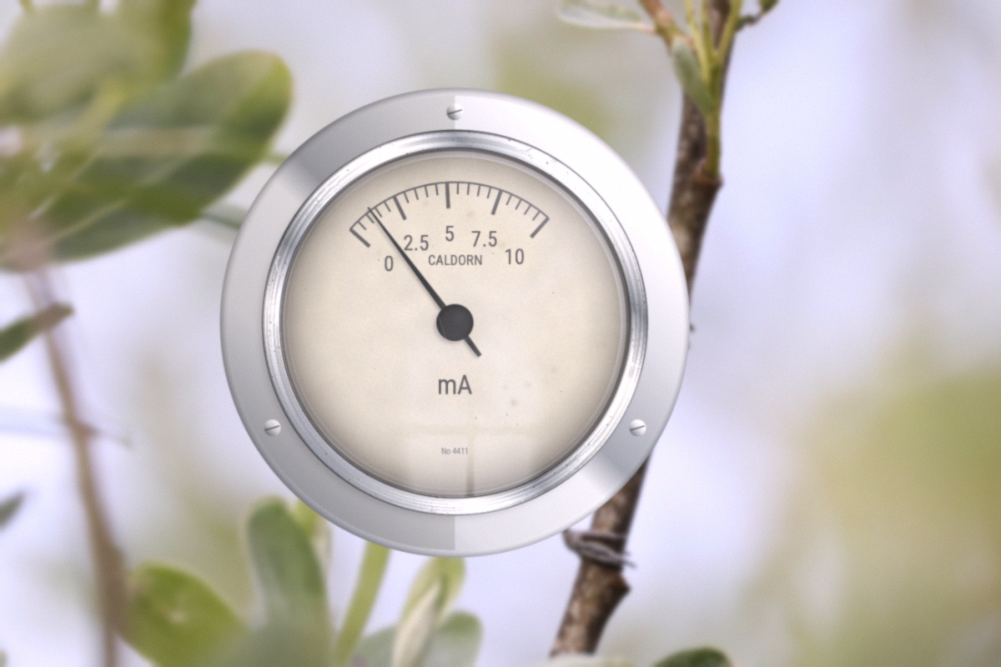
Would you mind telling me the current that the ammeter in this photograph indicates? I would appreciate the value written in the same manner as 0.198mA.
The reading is 1.25mA
